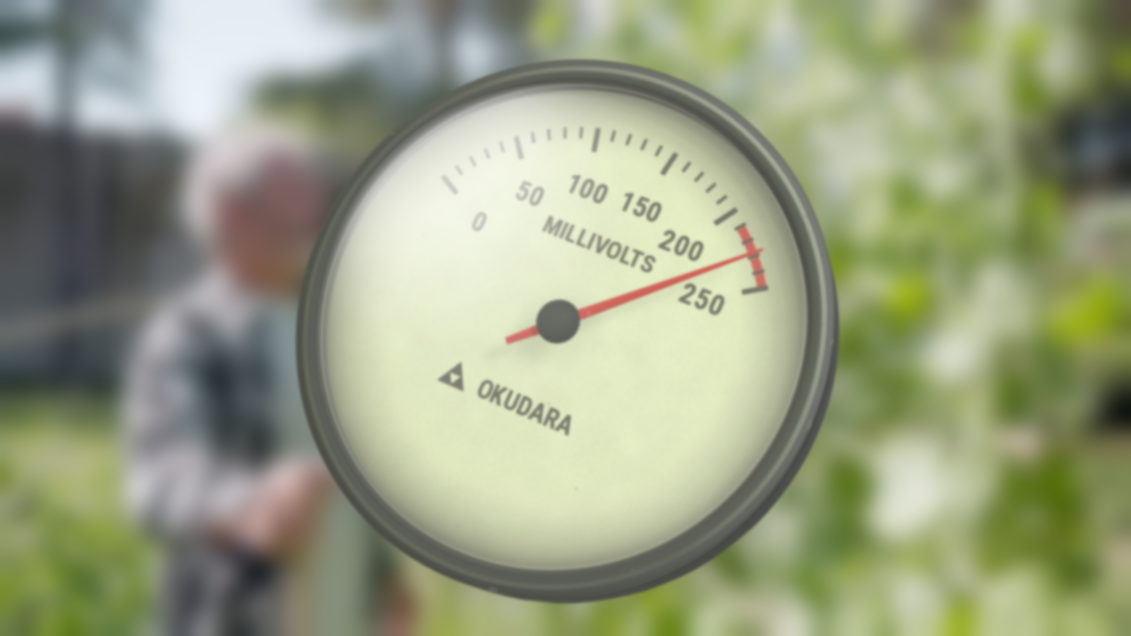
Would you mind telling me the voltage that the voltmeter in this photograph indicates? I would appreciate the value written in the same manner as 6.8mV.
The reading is 230mV
